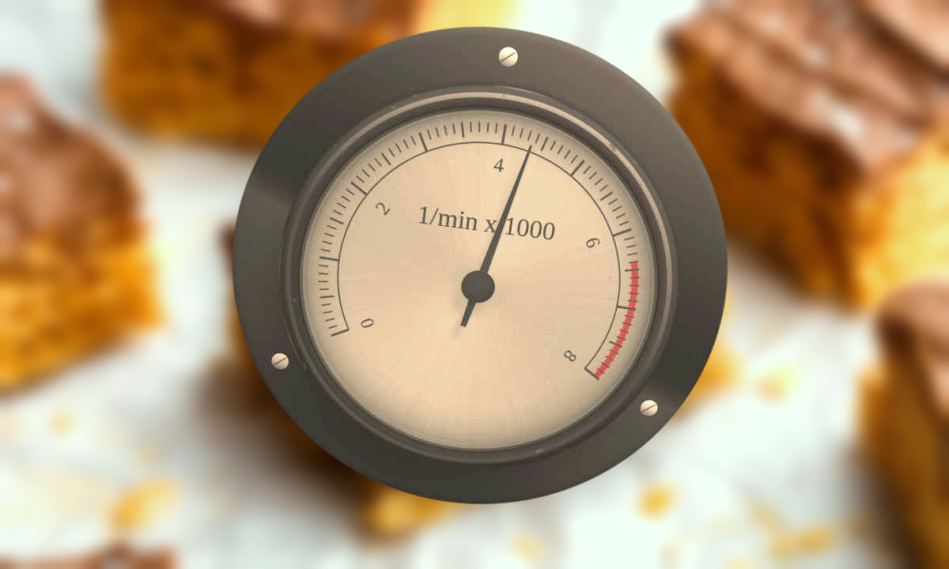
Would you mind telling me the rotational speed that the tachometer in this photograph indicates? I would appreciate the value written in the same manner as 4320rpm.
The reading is 4350rpm
